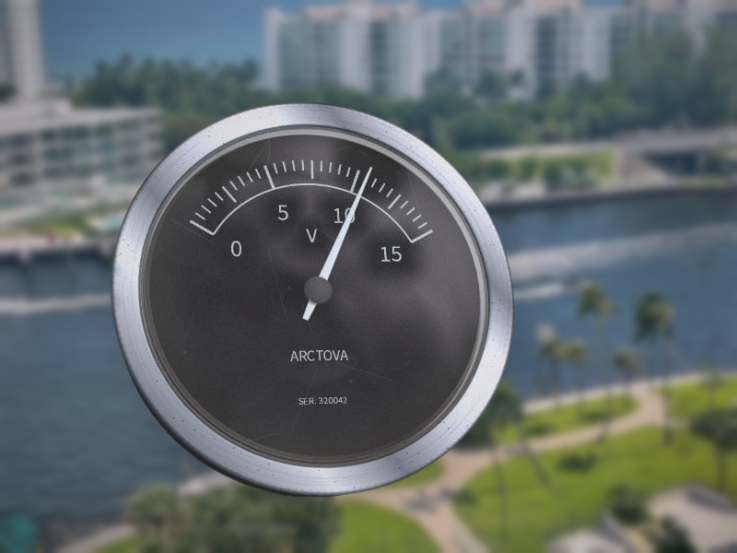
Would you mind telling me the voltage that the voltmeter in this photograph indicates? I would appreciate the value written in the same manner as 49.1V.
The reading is 10.5V
